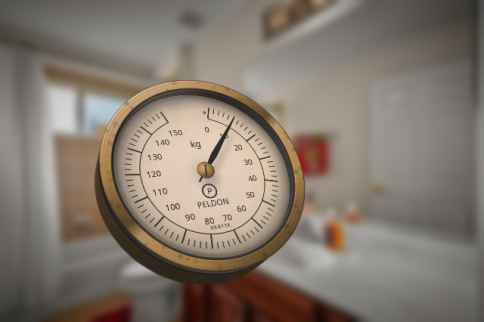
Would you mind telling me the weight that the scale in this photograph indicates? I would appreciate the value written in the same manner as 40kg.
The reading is 10kg
